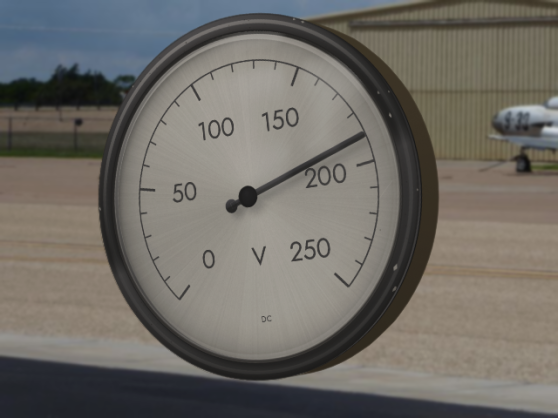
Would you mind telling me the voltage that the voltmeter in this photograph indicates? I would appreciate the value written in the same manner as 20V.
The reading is 190V
